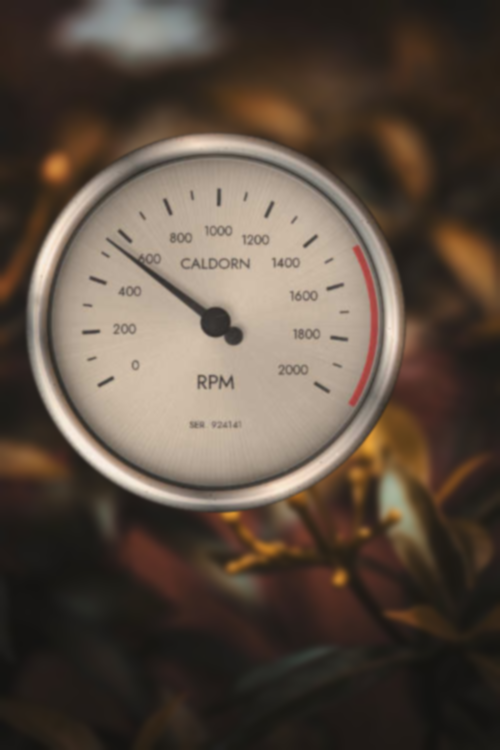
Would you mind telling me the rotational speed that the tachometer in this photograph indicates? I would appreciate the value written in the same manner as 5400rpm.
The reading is 550rpm
